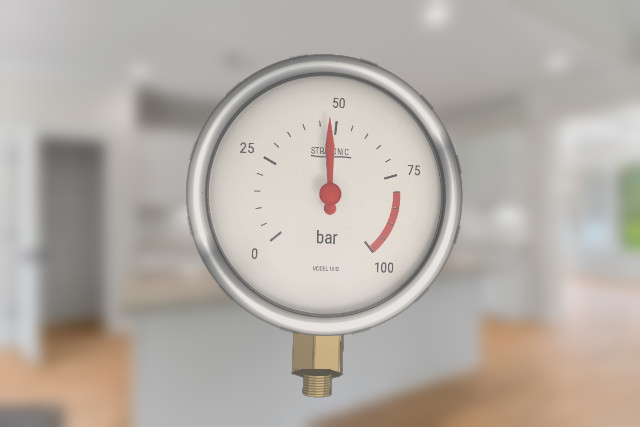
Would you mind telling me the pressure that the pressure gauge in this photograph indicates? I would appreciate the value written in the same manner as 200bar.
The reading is 47.5bar
